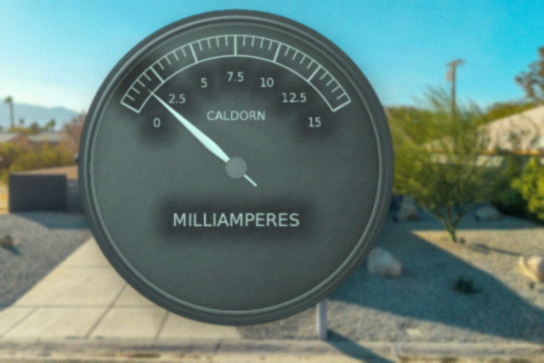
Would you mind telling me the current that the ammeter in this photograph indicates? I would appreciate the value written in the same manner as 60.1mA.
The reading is 1.5mA
